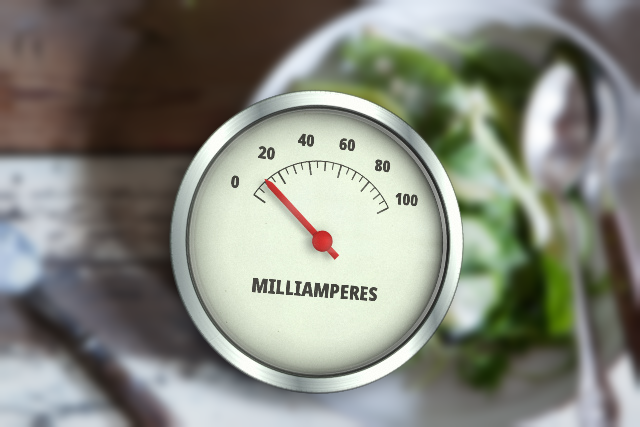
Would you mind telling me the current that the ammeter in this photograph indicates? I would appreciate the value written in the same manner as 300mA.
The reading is 10mA
